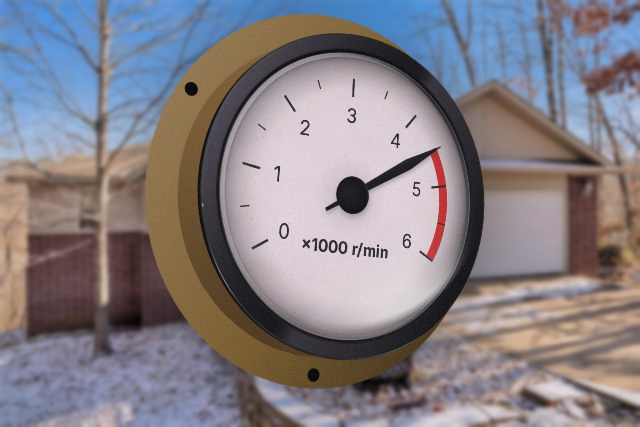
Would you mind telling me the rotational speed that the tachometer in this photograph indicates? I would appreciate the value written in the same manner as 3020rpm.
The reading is 4500rpm
